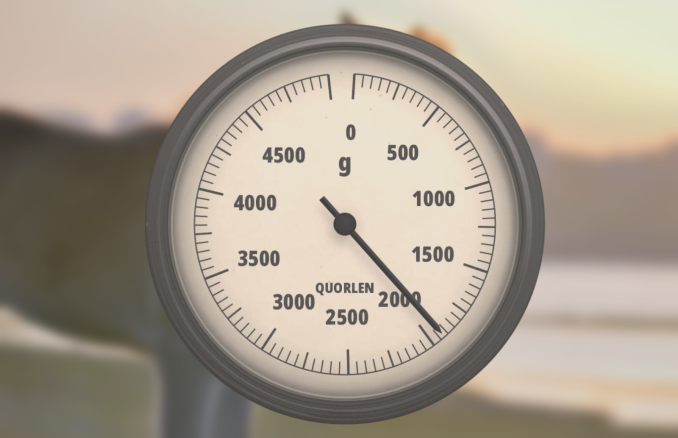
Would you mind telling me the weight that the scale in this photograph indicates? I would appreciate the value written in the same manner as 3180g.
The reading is 1925g
